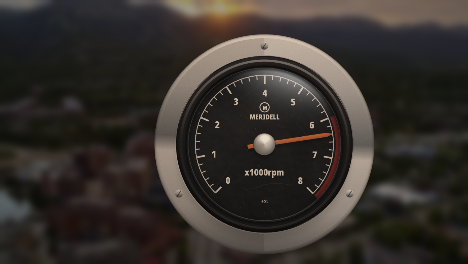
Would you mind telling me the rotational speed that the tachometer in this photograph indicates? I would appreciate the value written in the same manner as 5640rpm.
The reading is 6400rpm
